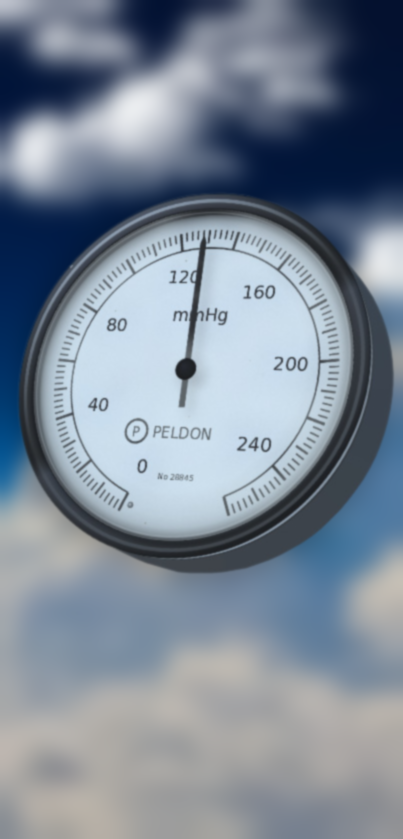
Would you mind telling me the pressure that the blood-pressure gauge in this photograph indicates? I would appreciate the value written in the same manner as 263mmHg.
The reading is 130mmHg
